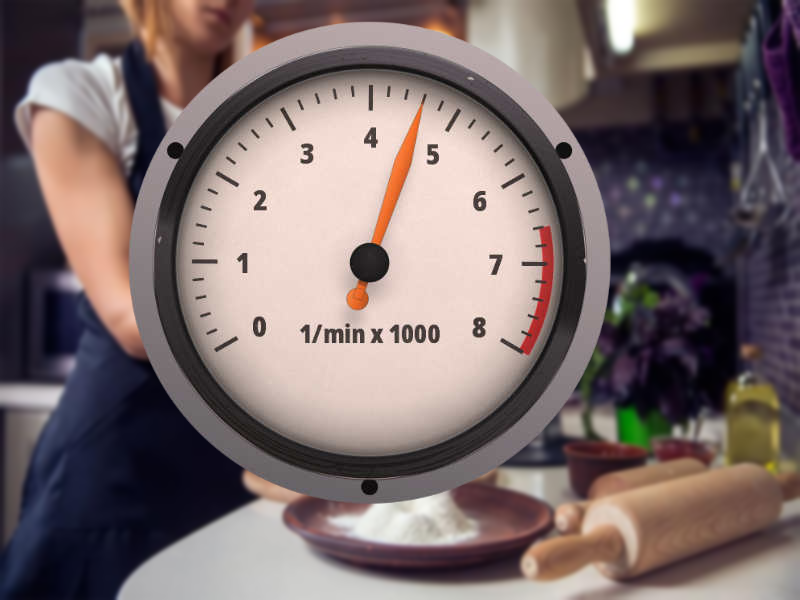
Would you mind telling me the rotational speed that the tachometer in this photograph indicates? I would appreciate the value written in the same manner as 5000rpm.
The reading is 4600rpm
